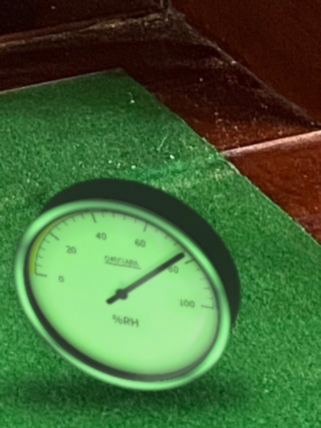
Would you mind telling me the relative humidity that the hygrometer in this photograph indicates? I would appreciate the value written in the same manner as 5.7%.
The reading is 76%
